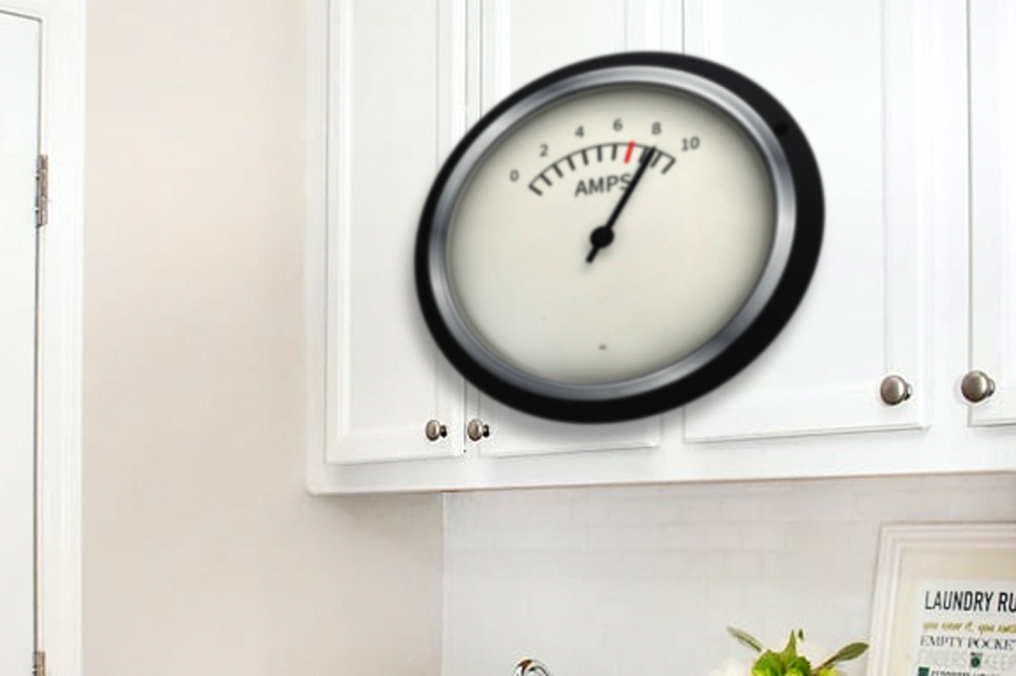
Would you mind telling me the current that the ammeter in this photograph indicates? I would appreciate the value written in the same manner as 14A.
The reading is 8.5A
